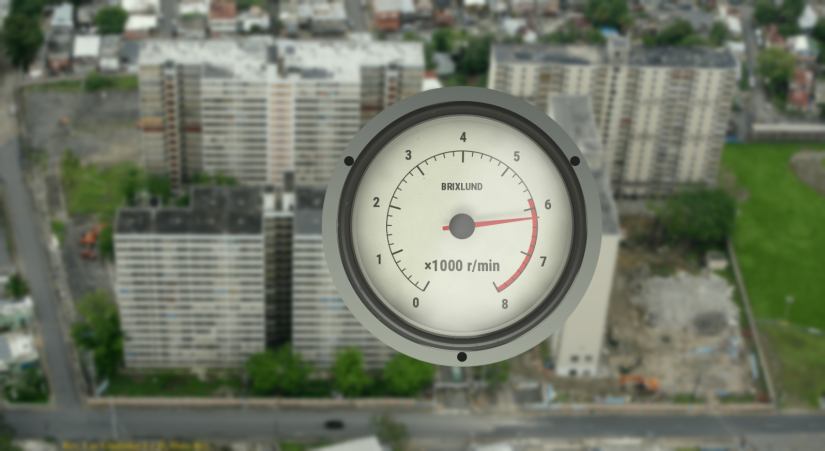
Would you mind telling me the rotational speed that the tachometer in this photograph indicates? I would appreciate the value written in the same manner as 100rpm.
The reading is 6200rpm
